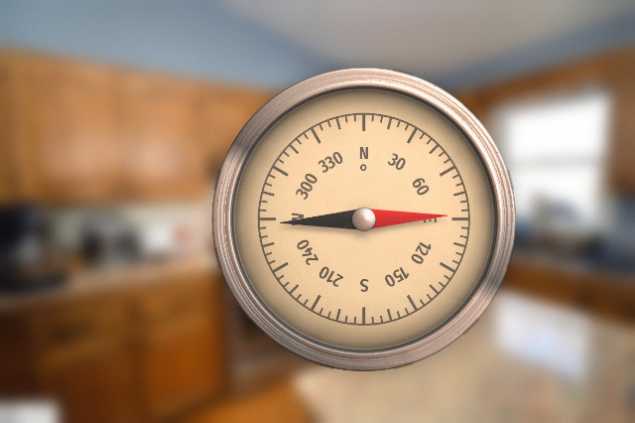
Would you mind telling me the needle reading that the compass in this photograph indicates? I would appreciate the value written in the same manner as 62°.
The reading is 87.5°
